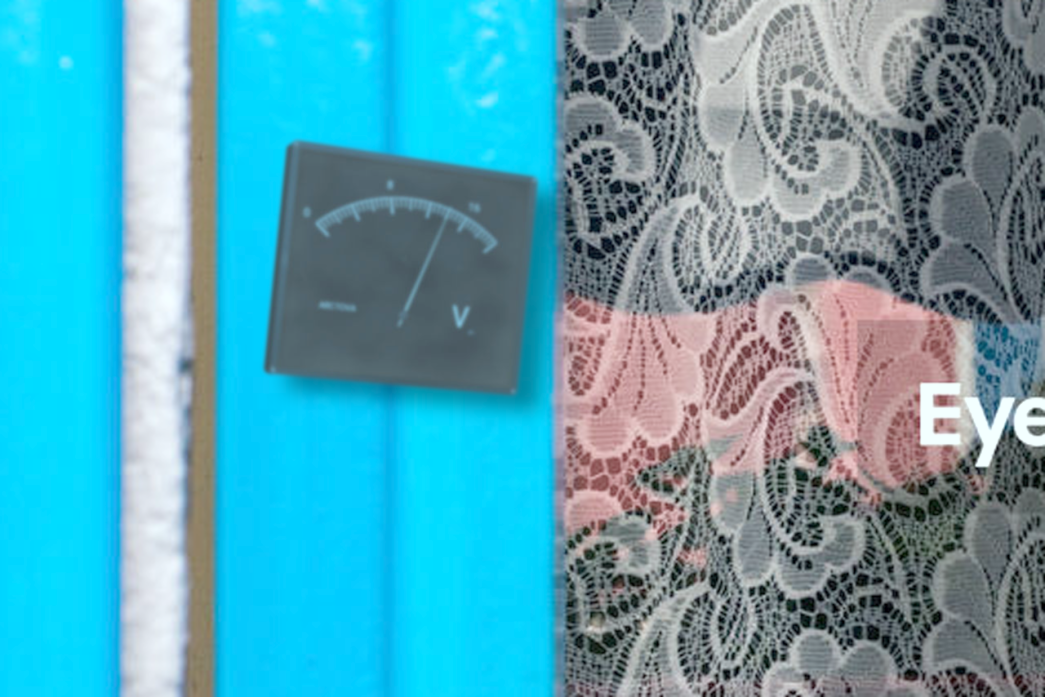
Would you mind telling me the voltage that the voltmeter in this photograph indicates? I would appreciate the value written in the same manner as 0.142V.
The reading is 14V
